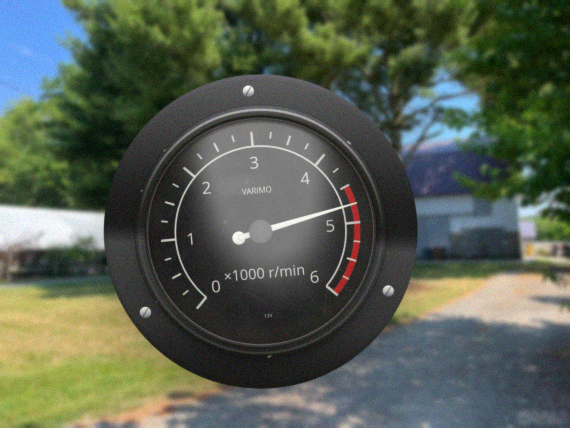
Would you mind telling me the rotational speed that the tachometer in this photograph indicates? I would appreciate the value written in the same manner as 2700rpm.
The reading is 4750rpm
